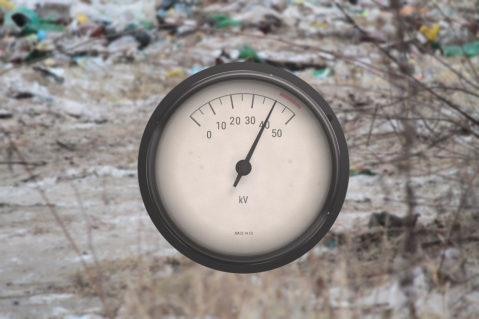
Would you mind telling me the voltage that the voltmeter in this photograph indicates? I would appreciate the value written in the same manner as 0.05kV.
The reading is 40kV
